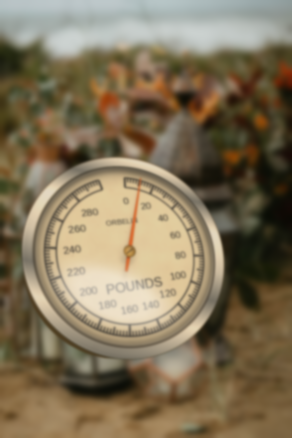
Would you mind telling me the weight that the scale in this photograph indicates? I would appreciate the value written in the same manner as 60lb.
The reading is 10lb
